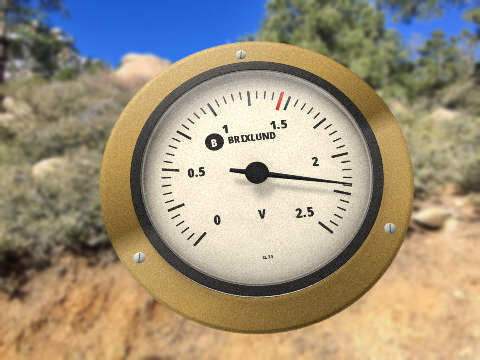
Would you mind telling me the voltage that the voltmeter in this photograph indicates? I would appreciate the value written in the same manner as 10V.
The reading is 2.2V
